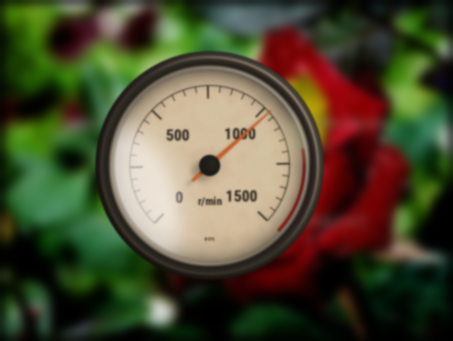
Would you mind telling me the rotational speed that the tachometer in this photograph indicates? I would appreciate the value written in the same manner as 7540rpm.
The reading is 1025rpm
